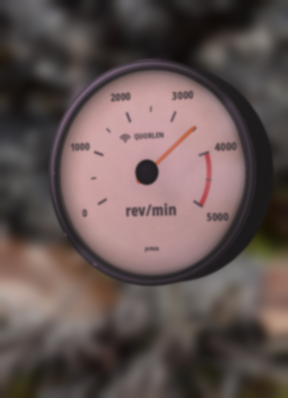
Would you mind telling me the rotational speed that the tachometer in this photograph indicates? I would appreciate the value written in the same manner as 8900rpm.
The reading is 3500rpm
